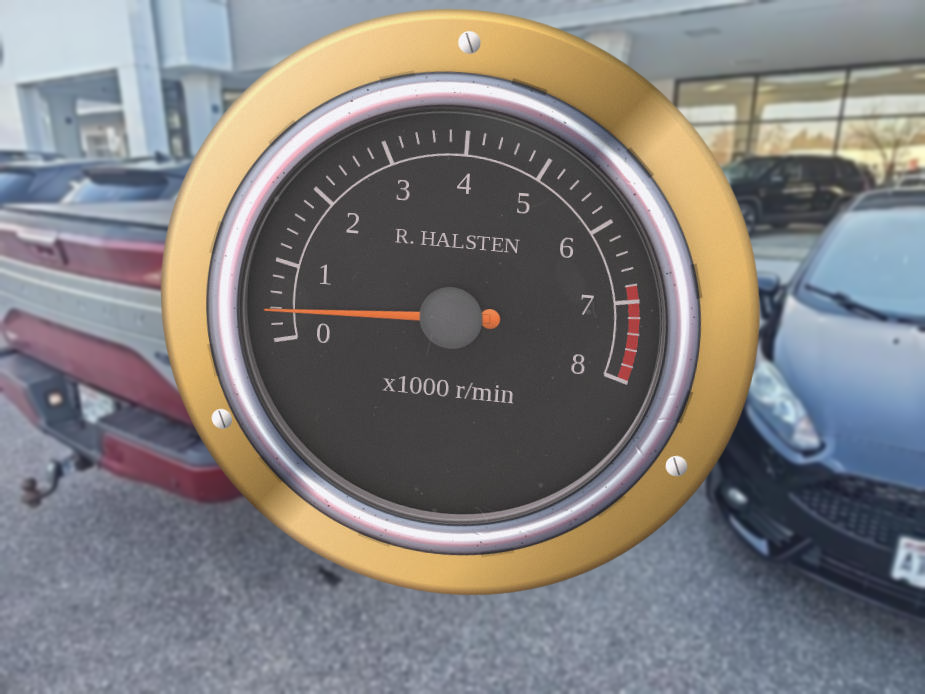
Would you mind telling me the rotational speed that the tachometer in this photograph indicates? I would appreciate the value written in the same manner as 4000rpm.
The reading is 400rpm
